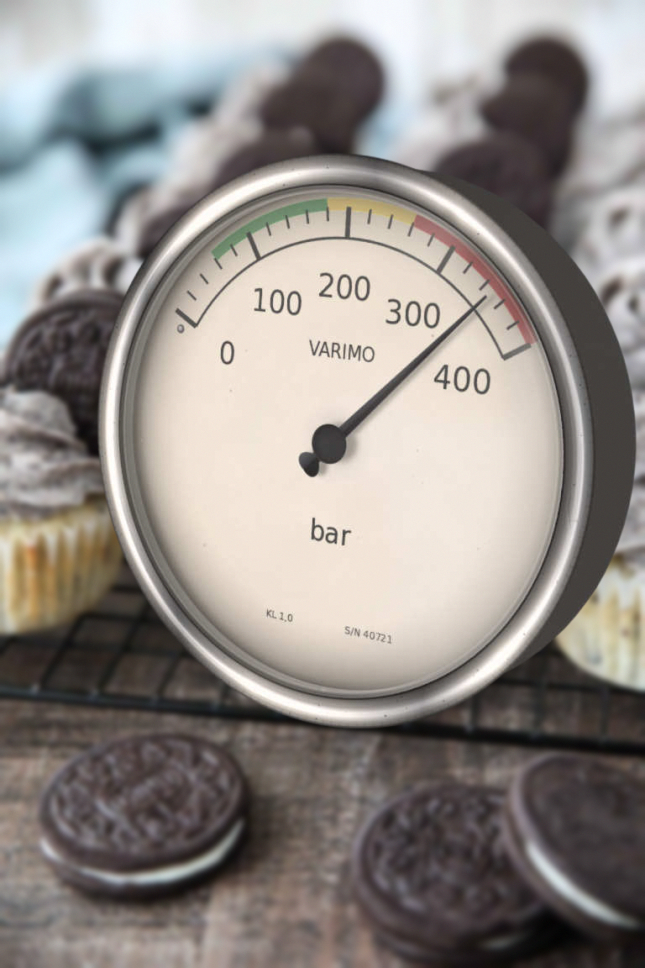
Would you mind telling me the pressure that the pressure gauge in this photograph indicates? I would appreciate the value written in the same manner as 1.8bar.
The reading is 350bar
